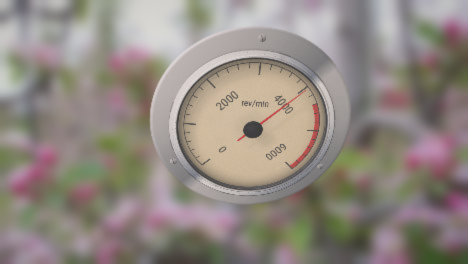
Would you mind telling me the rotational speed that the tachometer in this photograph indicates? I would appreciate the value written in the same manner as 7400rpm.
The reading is 4000rpm
